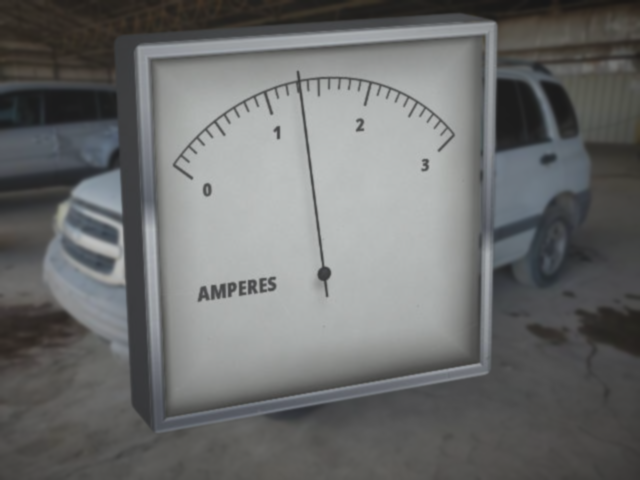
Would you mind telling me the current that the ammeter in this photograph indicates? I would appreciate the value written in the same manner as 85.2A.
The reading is 1.3A
